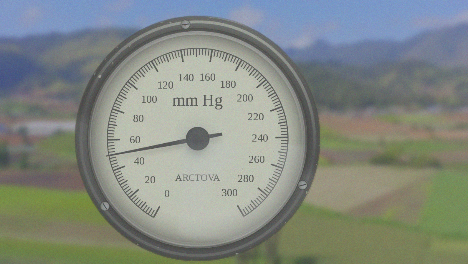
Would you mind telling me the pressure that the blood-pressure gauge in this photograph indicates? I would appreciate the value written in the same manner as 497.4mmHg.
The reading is 50mmHg
